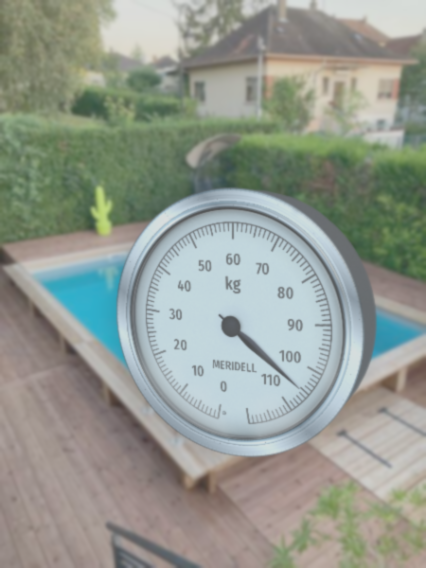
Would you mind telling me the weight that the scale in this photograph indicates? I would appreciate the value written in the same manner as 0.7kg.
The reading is 105kg
